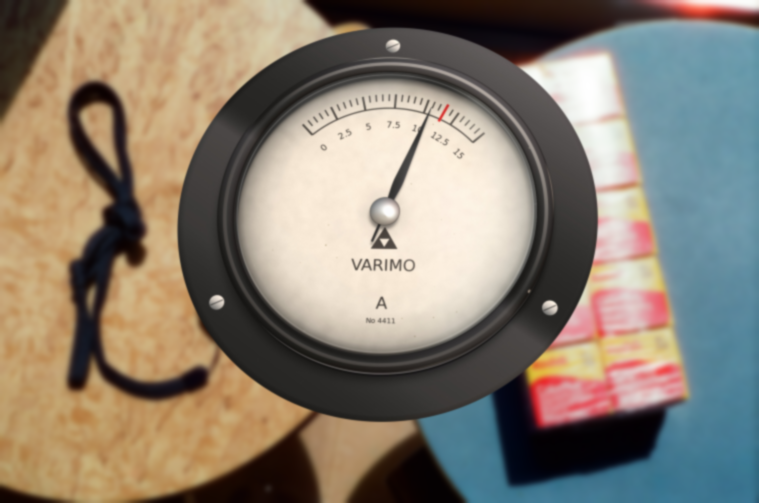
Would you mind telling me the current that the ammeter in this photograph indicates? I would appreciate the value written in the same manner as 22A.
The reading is 10.5A
